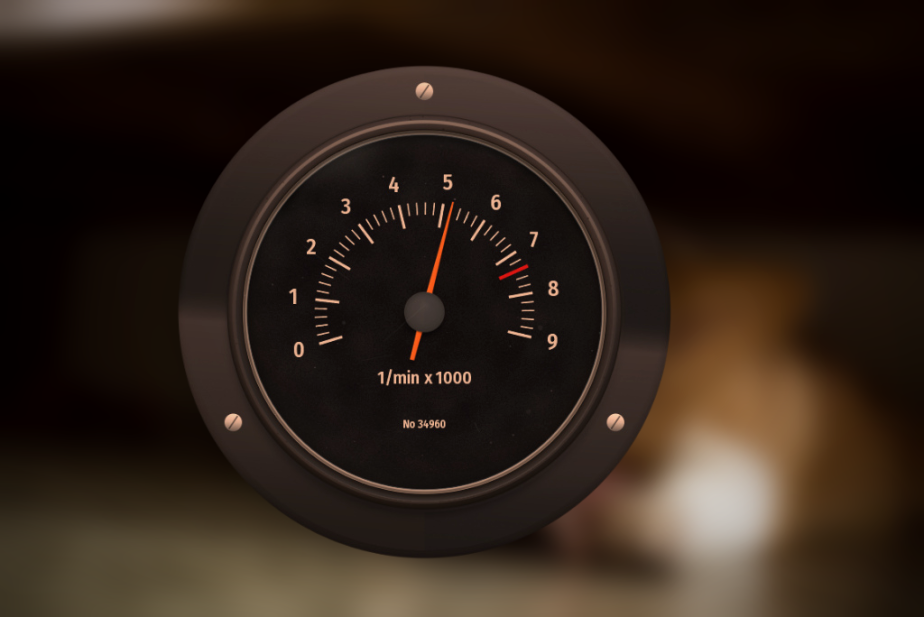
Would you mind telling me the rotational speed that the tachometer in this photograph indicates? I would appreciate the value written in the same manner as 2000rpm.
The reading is 5200rpm
